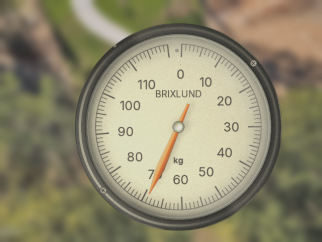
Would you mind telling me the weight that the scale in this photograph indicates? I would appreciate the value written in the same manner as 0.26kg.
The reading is 69kg
